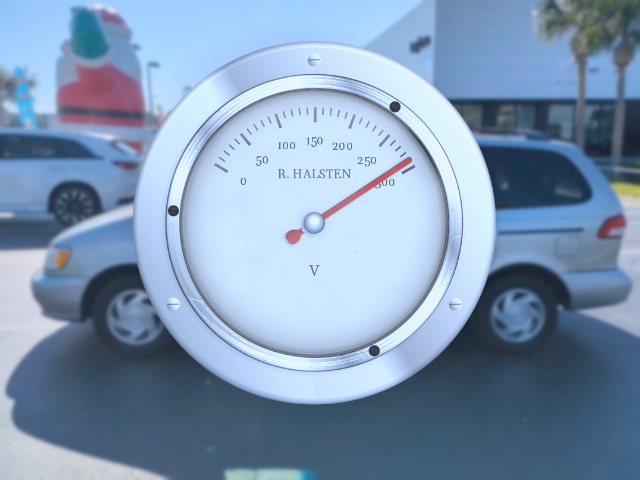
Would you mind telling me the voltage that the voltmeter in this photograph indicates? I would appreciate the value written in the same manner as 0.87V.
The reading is 290V
